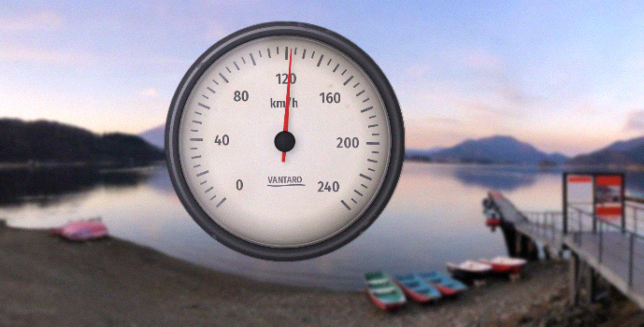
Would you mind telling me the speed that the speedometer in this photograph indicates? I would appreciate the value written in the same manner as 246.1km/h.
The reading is 122.5km/h
